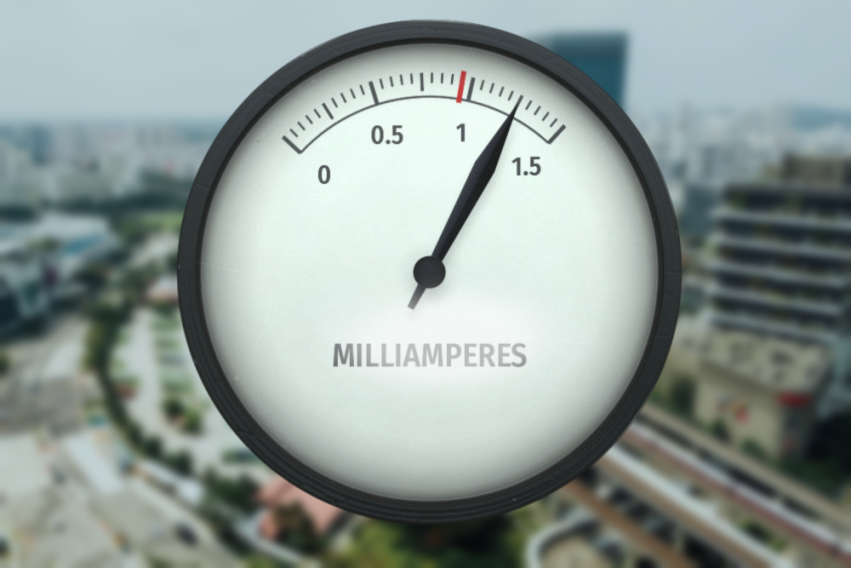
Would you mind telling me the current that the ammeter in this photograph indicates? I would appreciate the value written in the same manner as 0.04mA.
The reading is 1.25mA
